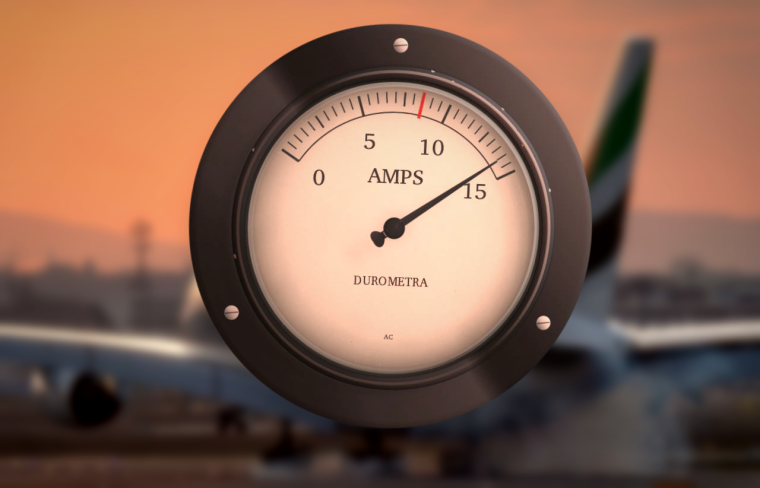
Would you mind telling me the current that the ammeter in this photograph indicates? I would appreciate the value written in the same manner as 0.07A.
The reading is 14A
